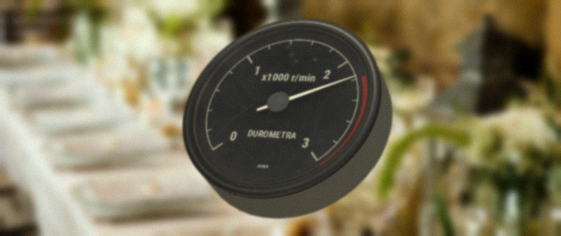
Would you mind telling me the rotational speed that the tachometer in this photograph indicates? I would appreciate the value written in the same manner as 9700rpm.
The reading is 2200rpm
